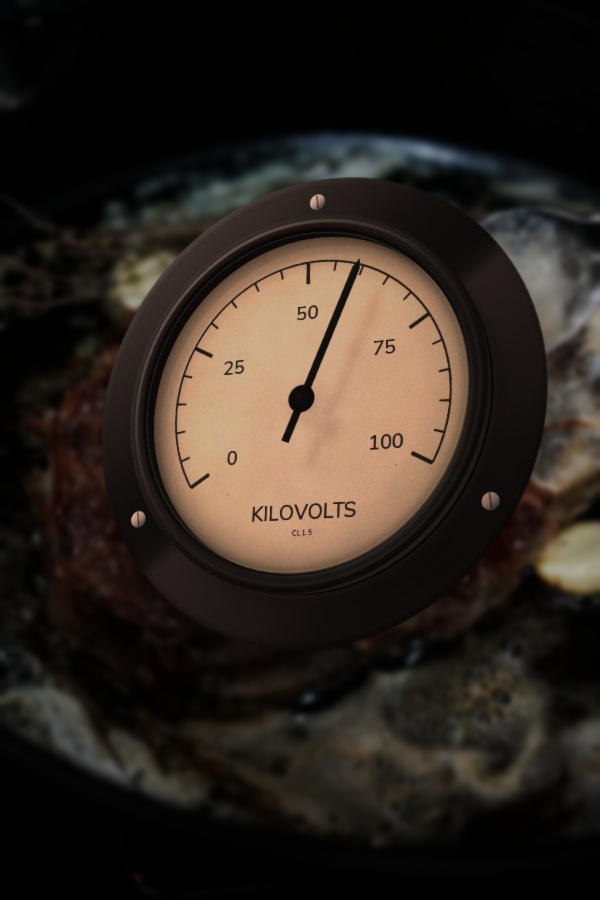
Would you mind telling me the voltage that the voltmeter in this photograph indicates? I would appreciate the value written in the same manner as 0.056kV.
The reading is 60kV
